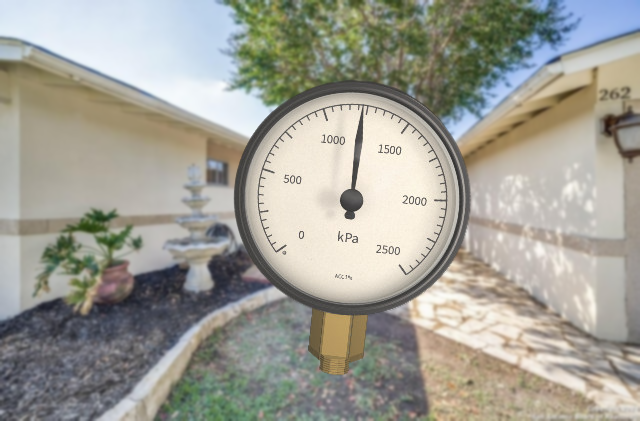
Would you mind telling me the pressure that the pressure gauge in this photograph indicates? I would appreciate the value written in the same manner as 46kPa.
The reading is 1225kPa
